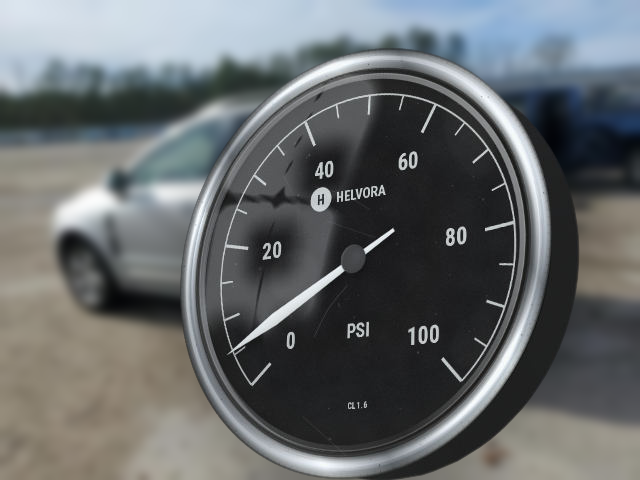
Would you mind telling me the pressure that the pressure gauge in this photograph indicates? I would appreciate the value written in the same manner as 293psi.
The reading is 5psi
